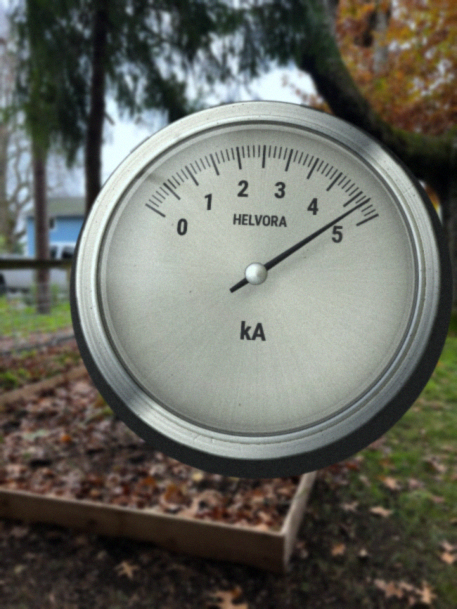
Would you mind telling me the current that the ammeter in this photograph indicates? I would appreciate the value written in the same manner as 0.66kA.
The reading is 4.7kA
